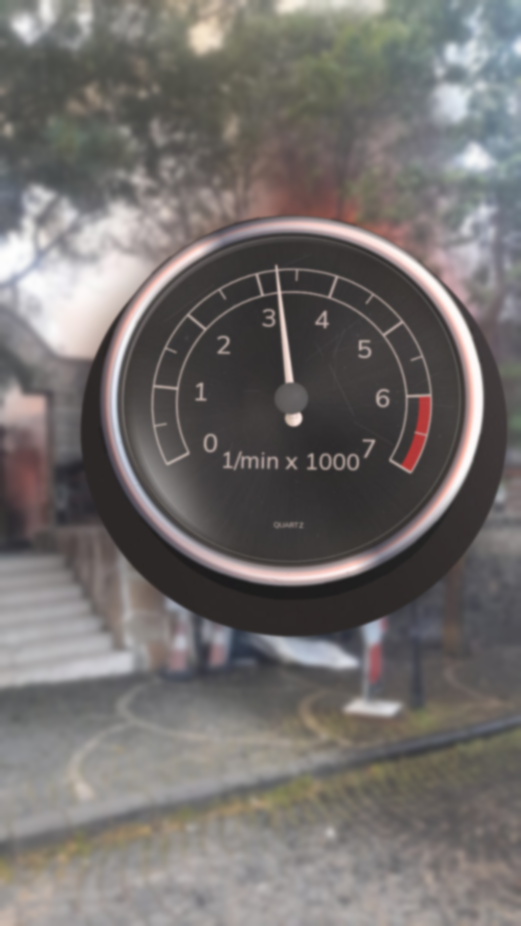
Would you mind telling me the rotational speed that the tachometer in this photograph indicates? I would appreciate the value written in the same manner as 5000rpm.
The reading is 3250rpm
